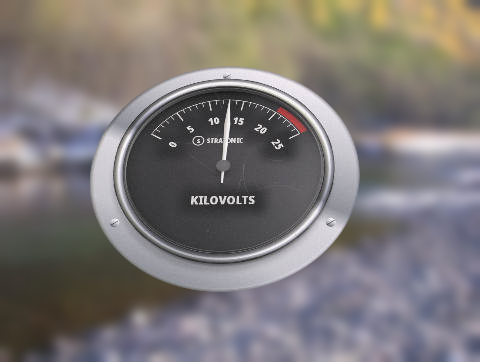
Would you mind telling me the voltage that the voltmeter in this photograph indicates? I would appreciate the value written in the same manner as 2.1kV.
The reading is 13kV
